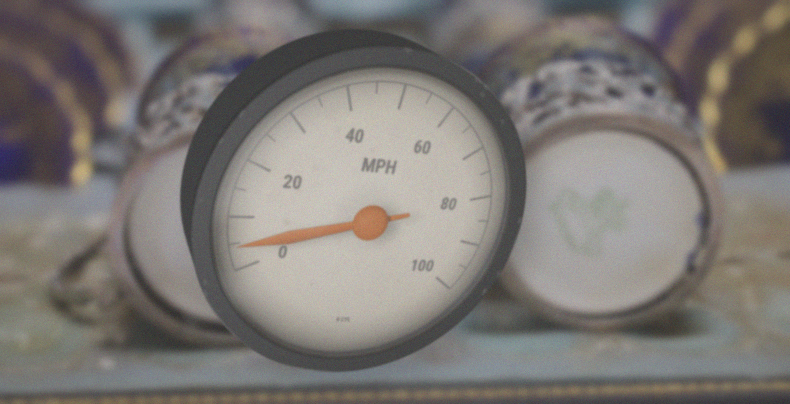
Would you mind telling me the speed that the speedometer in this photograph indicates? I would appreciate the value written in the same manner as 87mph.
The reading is 5mph
